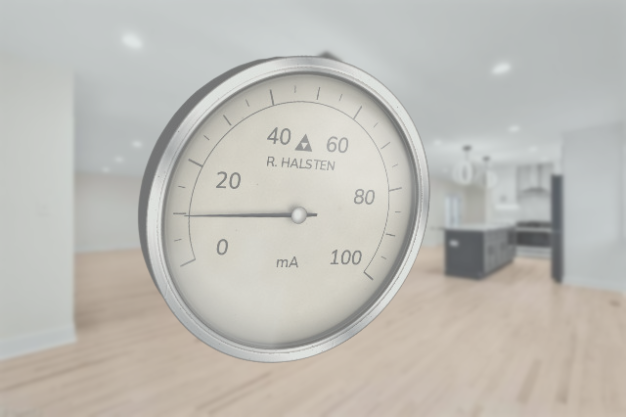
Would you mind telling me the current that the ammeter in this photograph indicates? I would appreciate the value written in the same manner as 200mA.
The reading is 10mA
